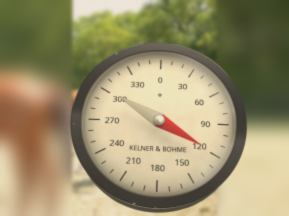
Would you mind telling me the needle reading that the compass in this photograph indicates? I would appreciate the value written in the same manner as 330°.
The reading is 120°
